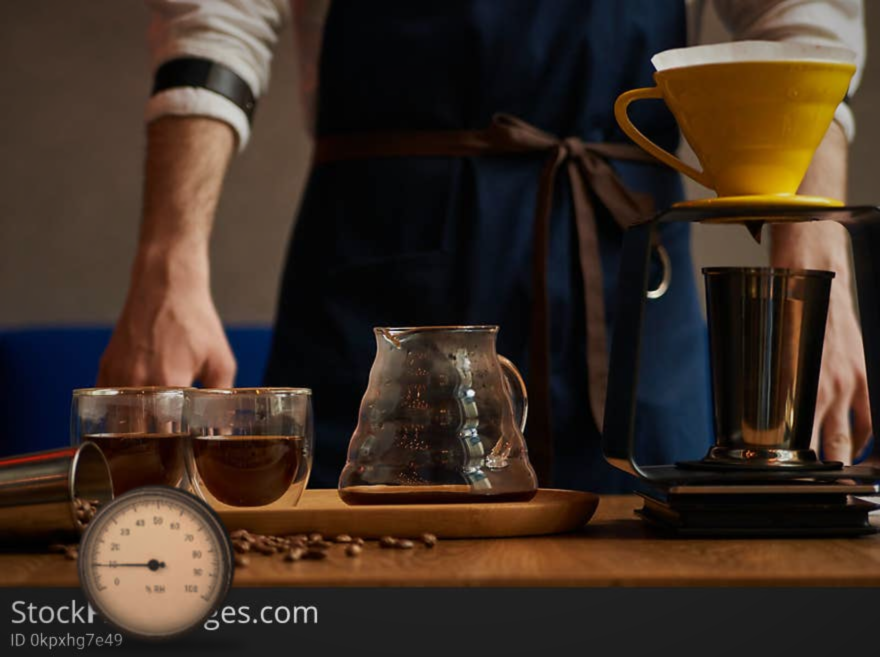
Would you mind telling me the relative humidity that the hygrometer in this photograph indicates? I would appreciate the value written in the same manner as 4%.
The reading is 10%
